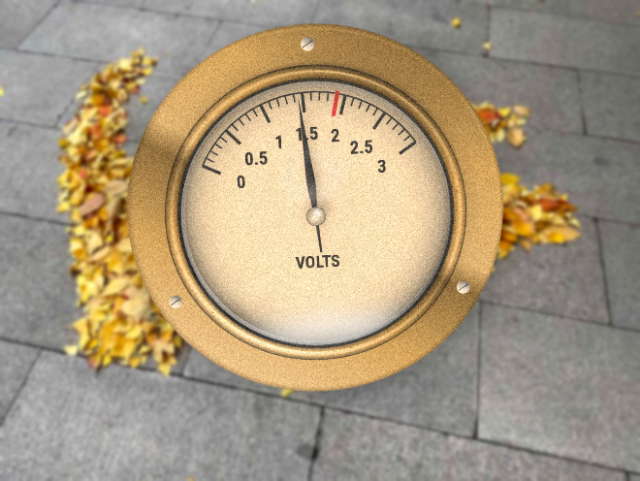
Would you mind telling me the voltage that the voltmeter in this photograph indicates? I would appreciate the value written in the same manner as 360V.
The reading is 1.45V
